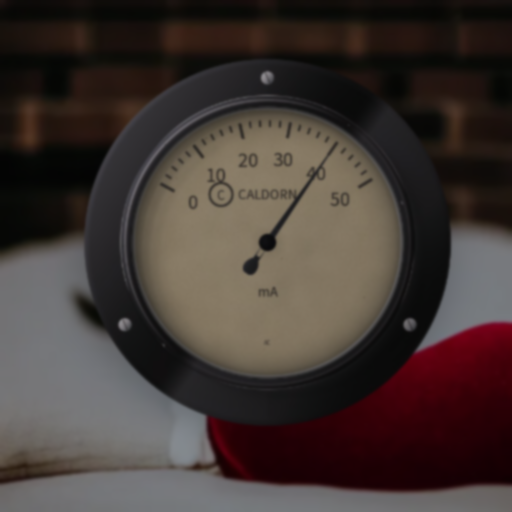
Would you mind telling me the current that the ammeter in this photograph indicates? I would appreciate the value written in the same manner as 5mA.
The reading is 40mA
